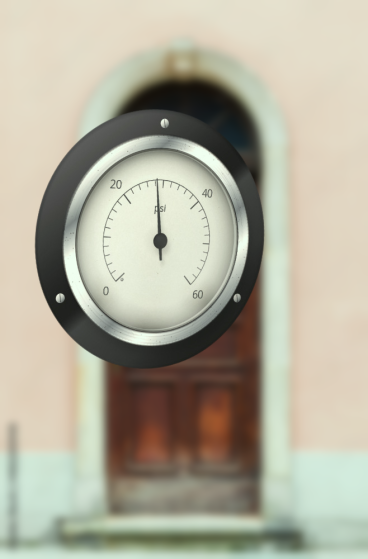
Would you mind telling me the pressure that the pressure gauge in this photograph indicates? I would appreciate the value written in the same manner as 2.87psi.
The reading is 28psi
